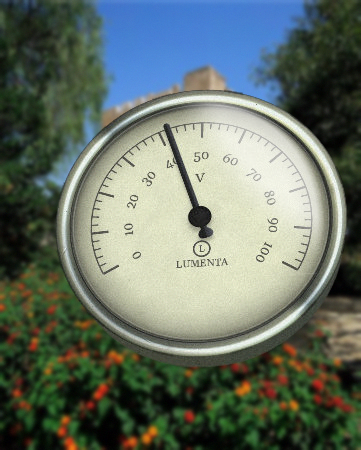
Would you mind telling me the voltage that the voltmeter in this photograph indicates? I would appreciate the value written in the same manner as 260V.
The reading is 42V
